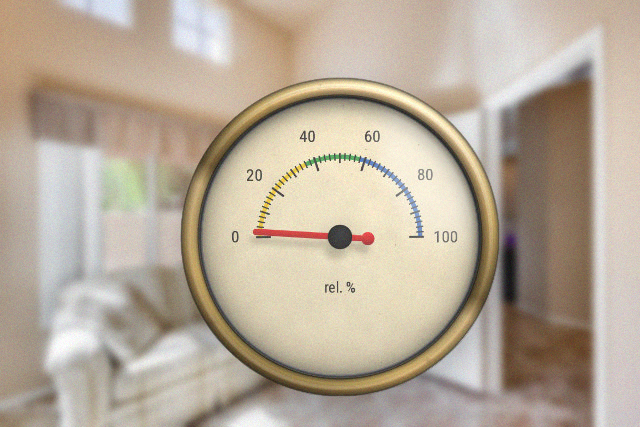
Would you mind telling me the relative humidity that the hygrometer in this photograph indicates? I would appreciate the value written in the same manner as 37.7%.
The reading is 2%
